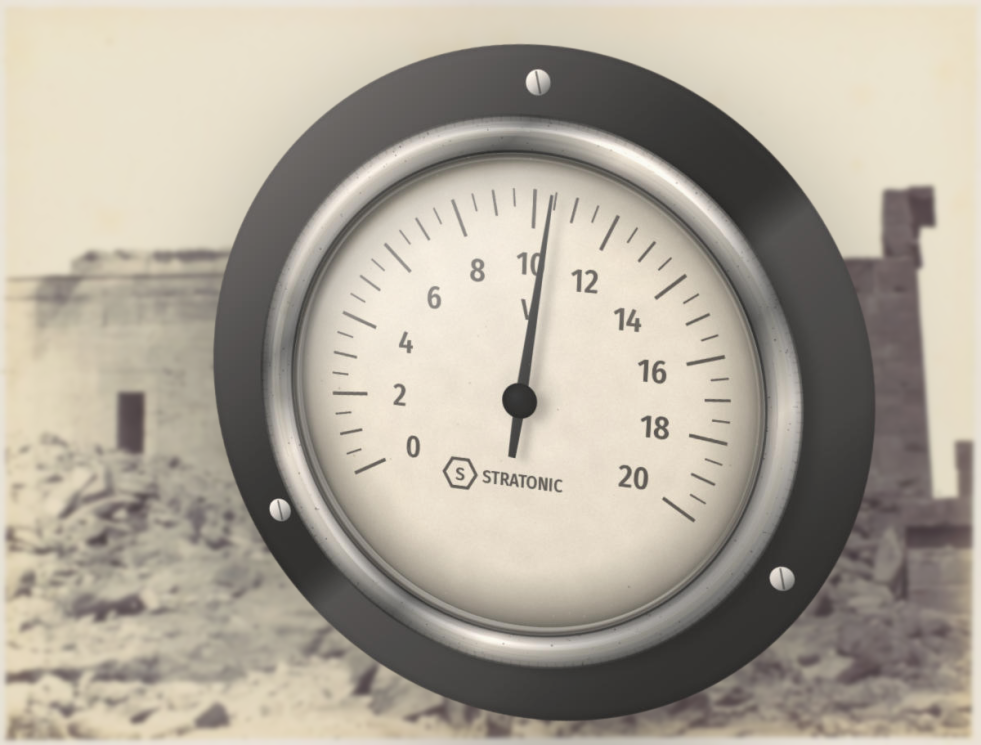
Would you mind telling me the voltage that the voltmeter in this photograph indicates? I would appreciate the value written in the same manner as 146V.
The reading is 10.5V
